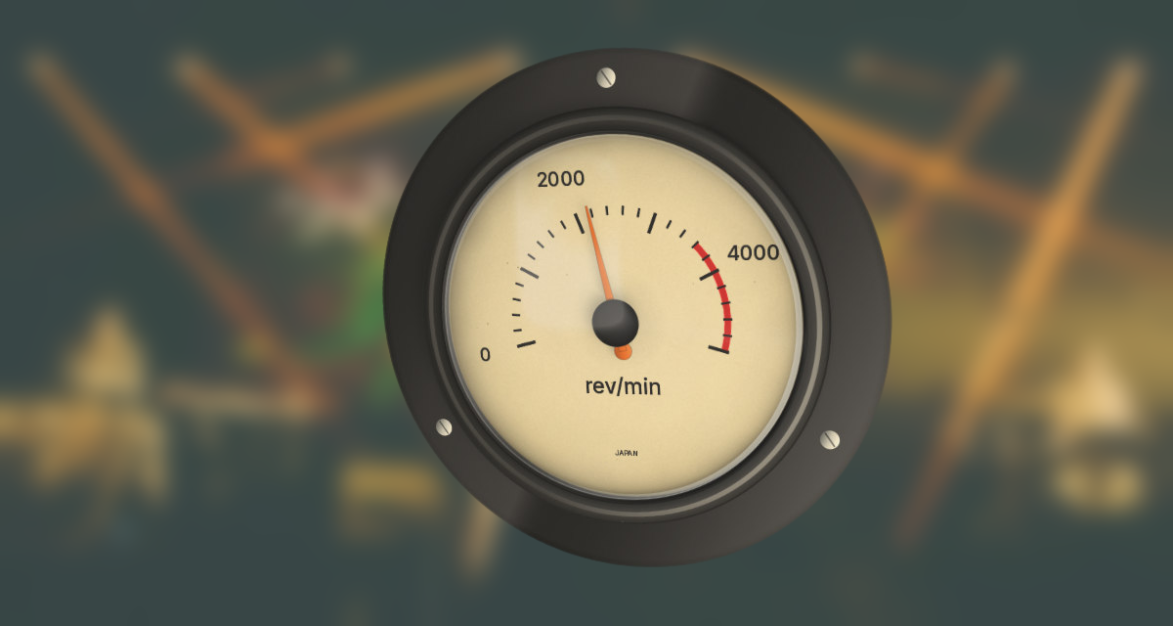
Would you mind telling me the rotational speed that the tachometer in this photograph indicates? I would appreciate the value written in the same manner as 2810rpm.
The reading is 2200rpm
